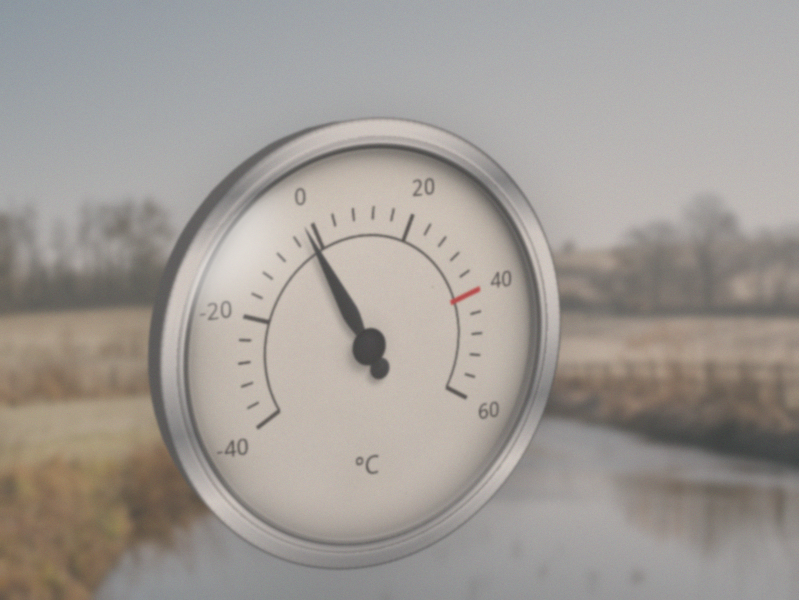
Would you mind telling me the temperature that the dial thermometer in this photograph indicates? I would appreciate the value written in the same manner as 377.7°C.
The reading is -2°C
